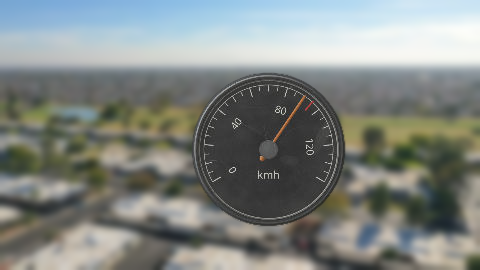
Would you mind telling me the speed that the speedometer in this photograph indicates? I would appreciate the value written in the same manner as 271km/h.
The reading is 90km/h
